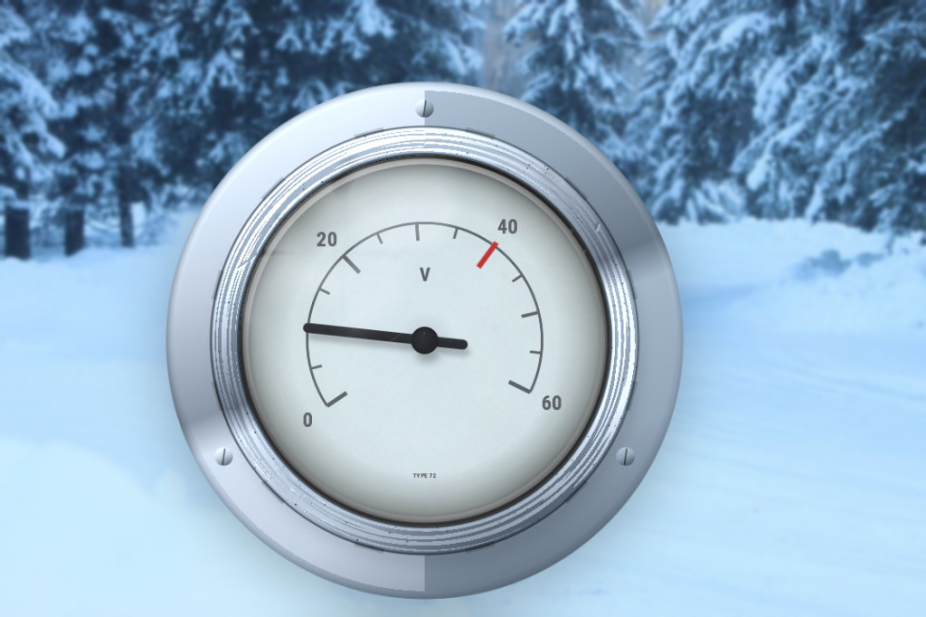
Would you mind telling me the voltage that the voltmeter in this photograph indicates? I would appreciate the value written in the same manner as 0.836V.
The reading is 10V
